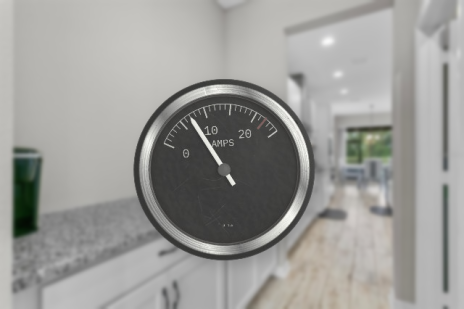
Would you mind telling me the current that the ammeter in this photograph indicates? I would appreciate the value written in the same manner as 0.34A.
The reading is 7A
